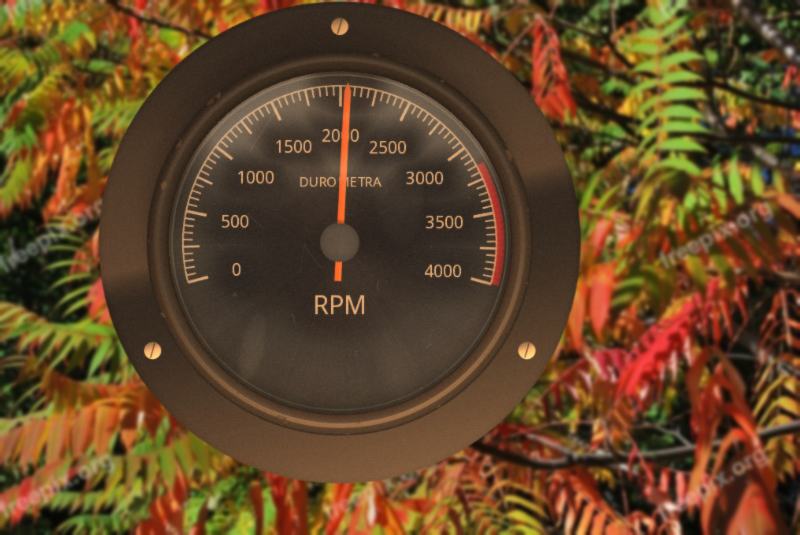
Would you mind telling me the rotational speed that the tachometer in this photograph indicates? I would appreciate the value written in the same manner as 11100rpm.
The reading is 2050rpm
